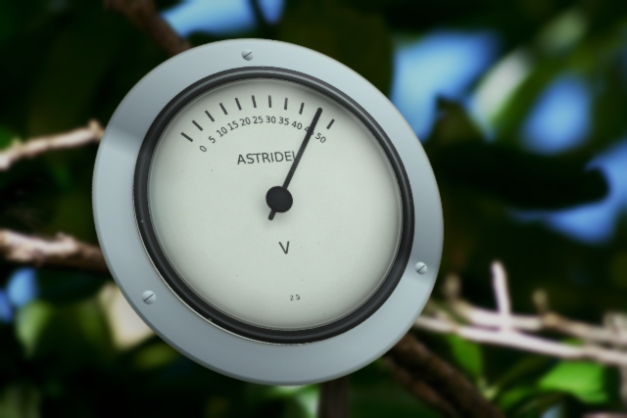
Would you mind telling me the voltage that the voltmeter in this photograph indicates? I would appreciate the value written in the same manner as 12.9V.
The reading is 45V
